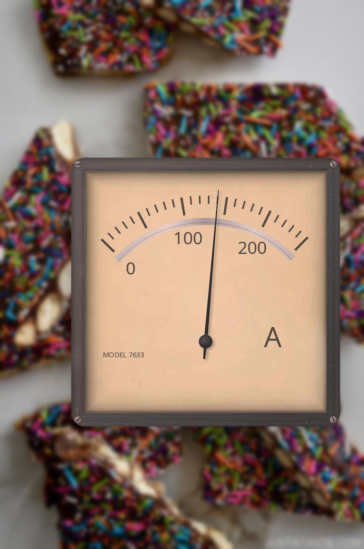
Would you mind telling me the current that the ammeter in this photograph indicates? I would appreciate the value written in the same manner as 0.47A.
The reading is 140A
